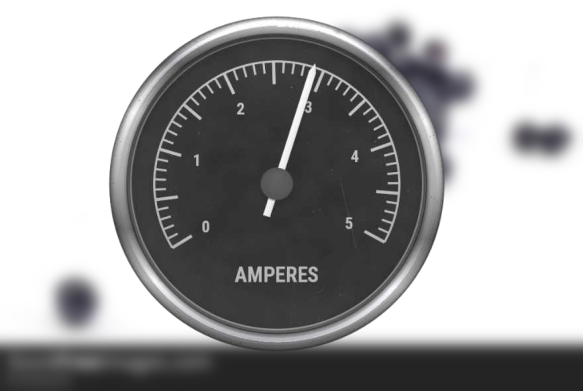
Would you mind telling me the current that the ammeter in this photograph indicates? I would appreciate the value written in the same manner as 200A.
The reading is 2.9A
